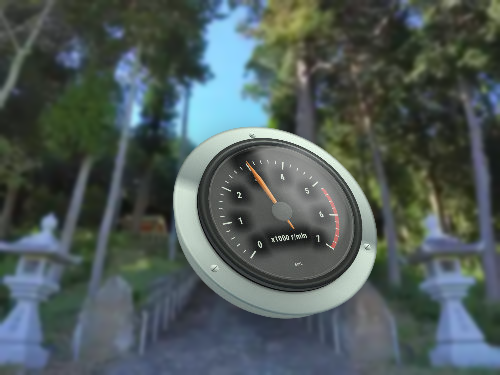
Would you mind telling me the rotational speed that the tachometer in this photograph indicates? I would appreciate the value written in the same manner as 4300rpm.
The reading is 3000rpm
